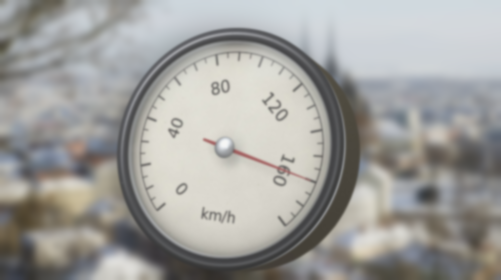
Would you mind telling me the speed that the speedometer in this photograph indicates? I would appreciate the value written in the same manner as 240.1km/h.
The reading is 160km/h
